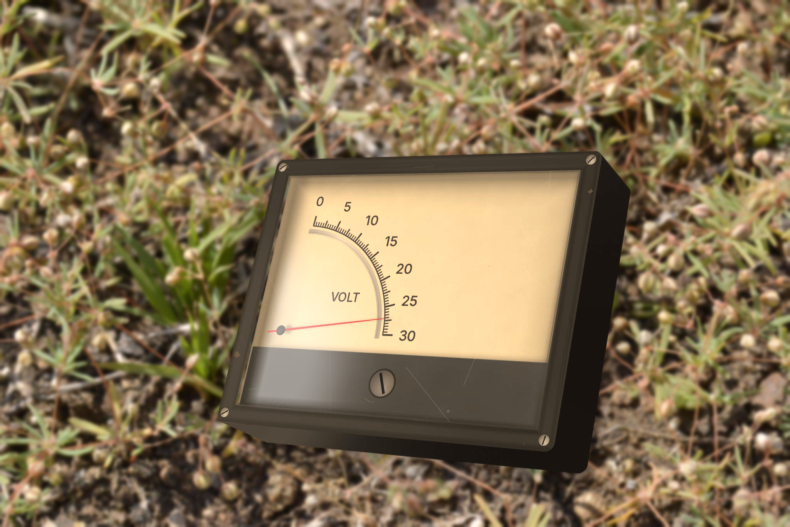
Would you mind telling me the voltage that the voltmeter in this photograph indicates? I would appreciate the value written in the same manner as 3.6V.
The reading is 27.5V
